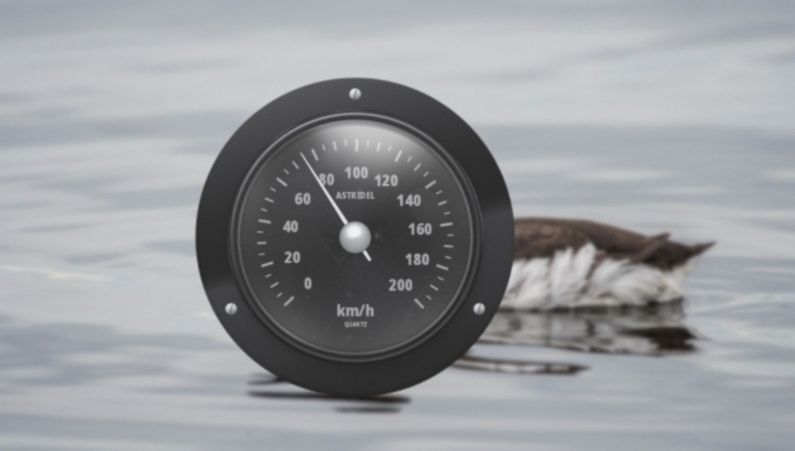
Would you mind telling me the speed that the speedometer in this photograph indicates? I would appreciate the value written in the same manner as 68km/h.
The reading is 75km/h
